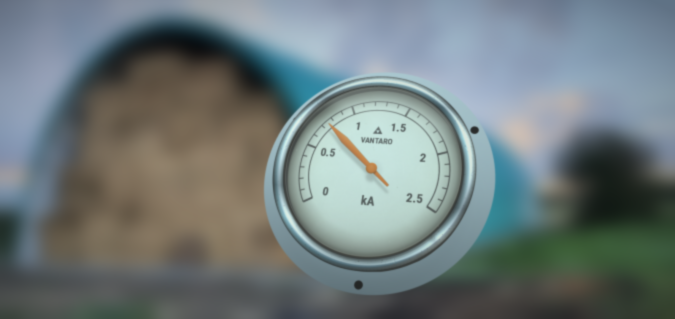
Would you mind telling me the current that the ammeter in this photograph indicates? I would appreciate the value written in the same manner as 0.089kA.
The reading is 0.75kA
